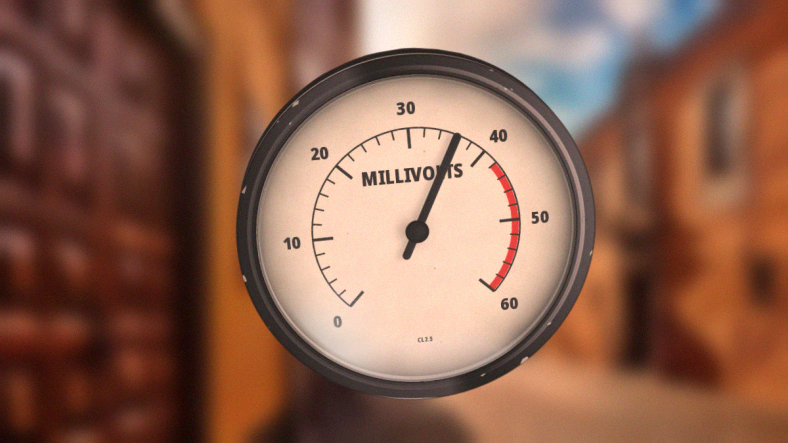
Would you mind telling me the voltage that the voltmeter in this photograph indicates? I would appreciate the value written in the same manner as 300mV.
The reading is 36mV
